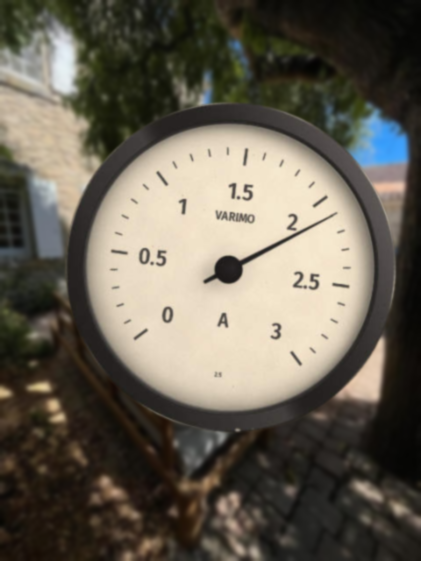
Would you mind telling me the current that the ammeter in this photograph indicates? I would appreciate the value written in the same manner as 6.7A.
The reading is 2.1A
